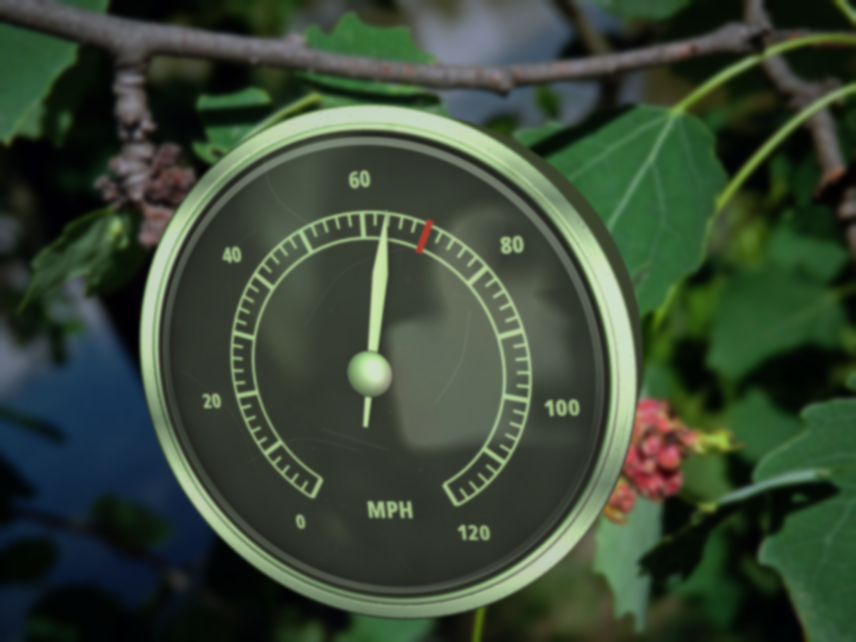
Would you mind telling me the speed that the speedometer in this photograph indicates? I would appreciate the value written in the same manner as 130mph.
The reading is 64mph
